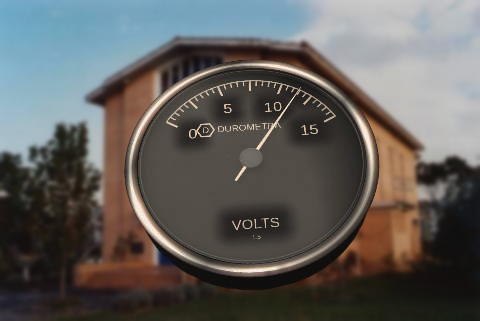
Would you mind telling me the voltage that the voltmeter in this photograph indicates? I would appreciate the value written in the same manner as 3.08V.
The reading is 11.5V
